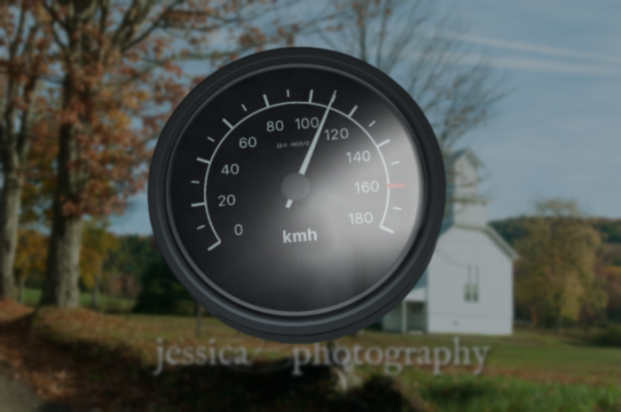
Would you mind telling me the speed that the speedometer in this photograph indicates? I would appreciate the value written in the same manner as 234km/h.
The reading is 110km/h
